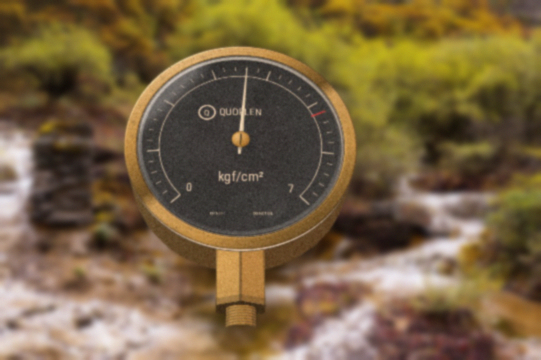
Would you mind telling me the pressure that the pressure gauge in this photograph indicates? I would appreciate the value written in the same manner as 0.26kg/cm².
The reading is 3.6kg/cm²
